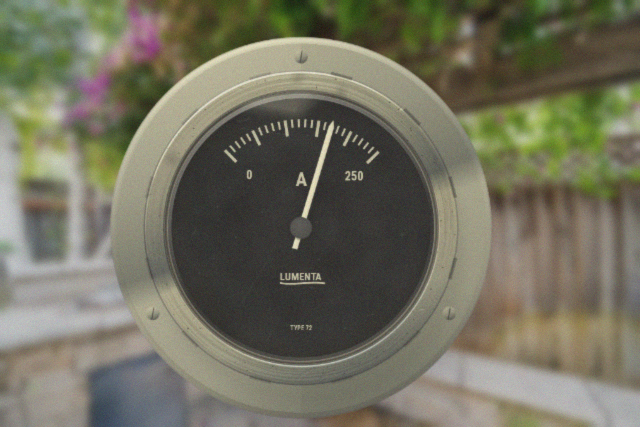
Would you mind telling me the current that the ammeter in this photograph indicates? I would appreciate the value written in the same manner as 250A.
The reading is 170A
